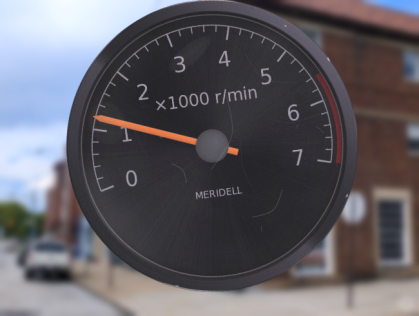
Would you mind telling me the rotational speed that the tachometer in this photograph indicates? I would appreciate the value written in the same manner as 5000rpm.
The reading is 1200rpm
